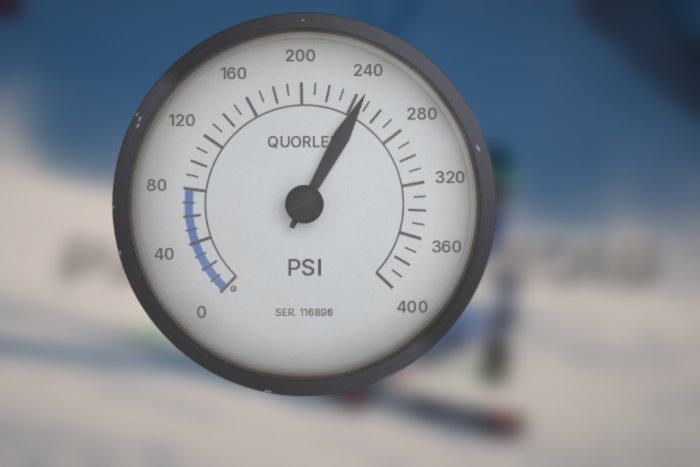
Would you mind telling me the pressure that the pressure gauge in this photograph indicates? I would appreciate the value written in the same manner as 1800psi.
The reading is 245psi
